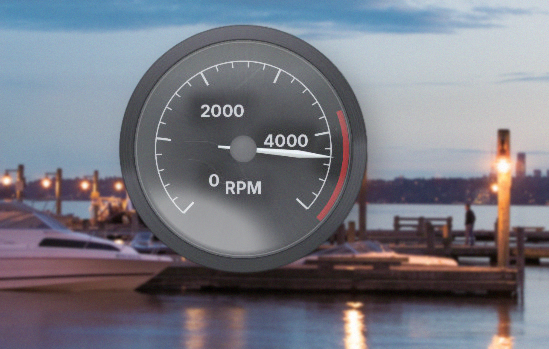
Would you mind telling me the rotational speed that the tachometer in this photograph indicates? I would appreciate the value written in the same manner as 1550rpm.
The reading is 4300rpm
